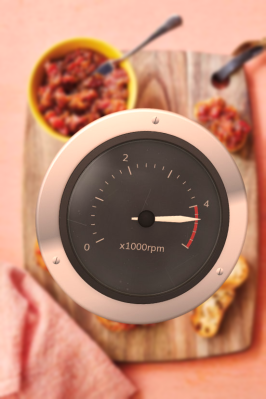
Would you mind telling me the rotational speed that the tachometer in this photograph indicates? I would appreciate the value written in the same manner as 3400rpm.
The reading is 4300rpm
